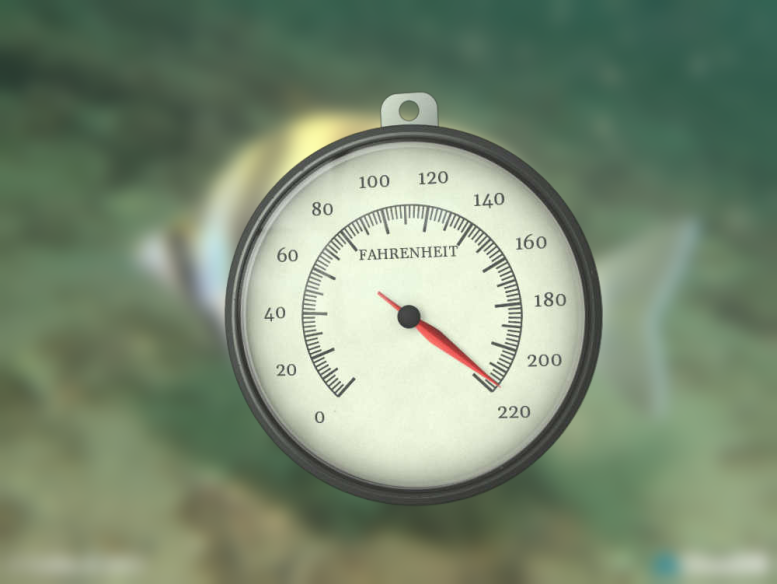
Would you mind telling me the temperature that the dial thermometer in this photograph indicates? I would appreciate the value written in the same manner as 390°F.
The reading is 216°F
